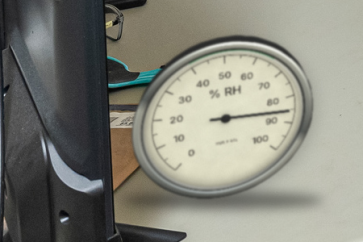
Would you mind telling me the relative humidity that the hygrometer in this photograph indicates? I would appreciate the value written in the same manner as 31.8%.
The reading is 85%
